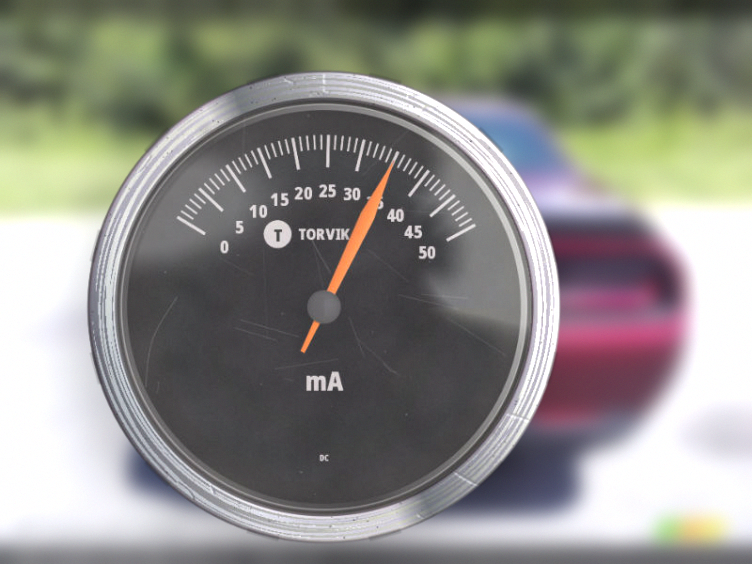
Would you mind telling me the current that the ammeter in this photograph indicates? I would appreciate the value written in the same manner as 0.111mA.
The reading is 35mA
